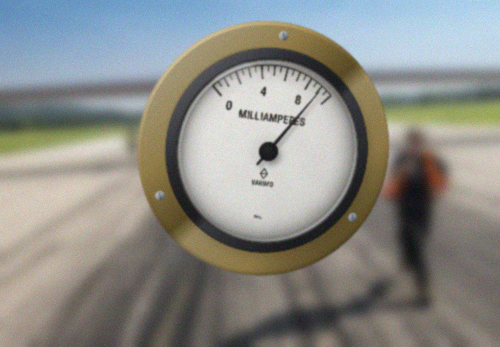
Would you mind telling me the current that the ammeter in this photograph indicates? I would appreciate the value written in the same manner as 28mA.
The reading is 9mA
